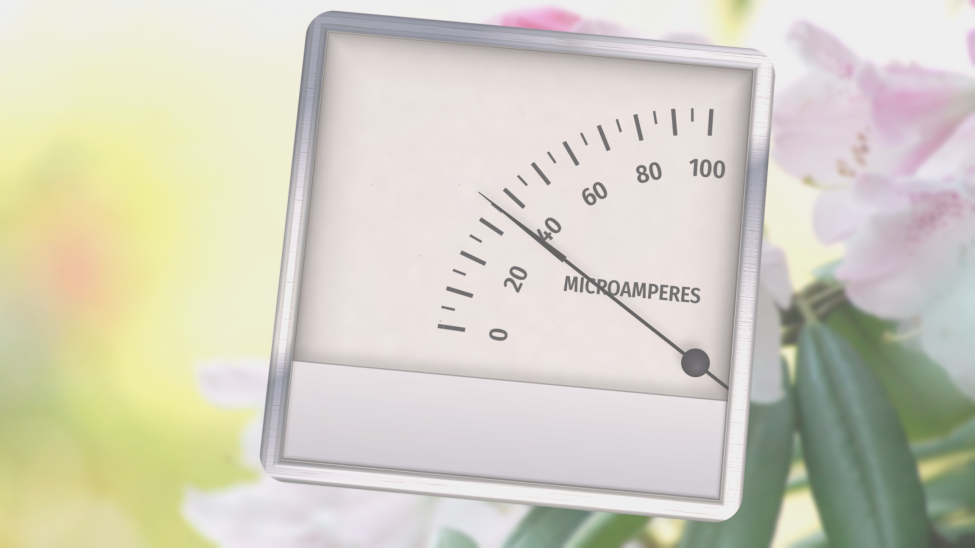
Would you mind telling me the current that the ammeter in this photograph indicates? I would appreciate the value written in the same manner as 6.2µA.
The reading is 35µA
